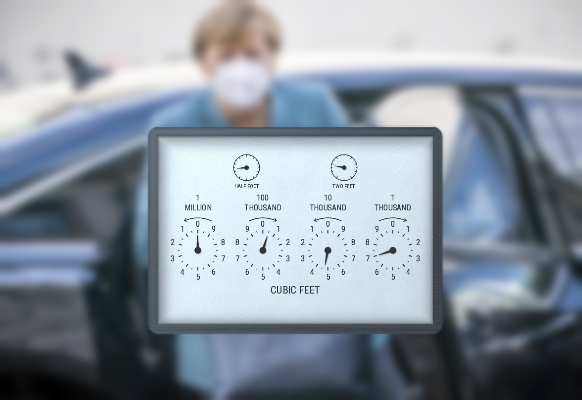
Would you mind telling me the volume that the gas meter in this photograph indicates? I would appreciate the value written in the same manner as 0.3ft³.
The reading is 4700ft³
